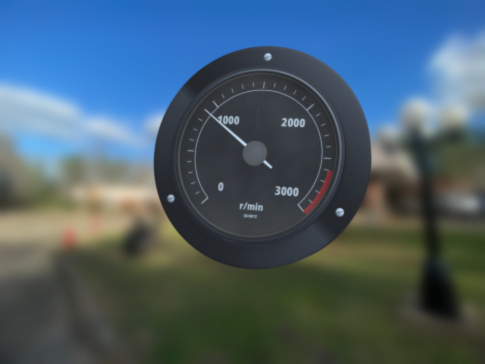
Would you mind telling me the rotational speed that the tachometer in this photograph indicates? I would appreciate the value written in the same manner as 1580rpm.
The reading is 900rpm
